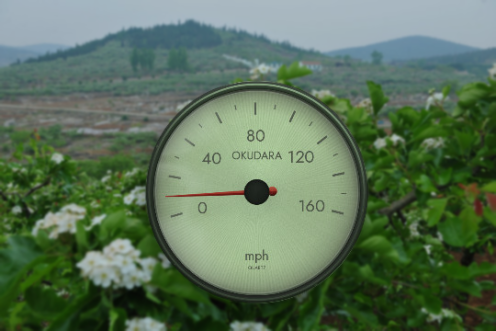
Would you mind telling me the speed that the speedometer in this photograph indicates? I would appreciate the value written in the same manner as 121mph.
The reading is 10mph
